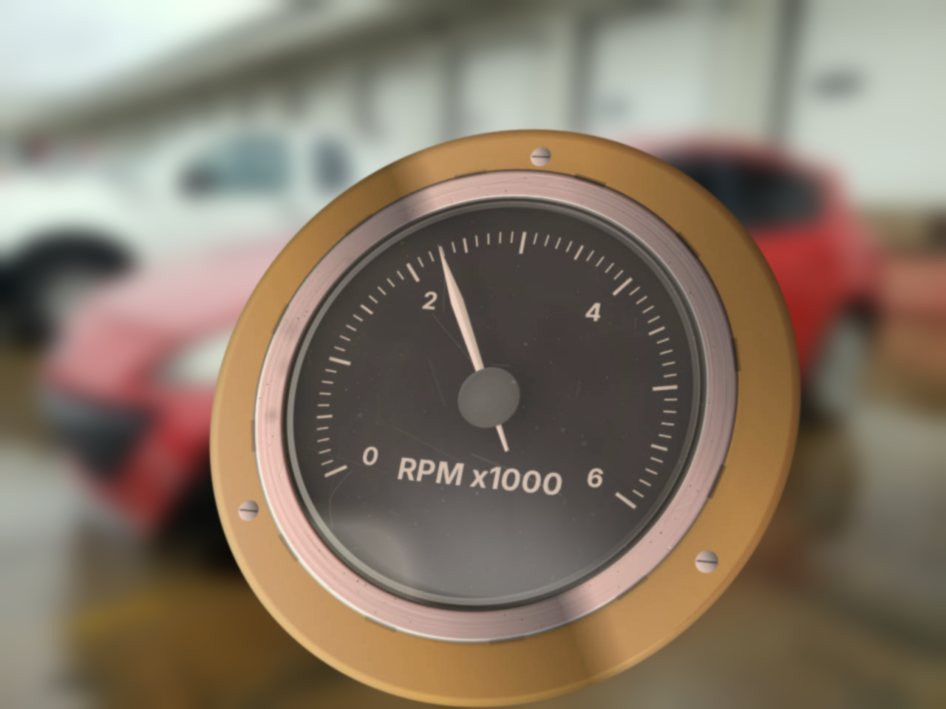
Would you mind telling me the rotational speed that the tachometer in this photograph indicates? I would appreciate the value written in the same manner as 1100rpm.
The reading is 2300rpm
